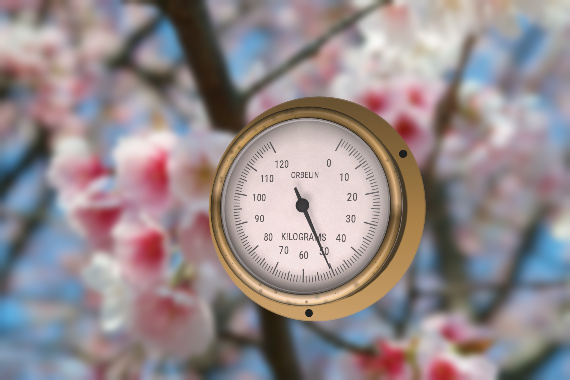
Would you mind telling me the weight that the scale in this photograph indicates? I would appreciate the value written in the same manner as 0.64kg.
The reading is 50kg
